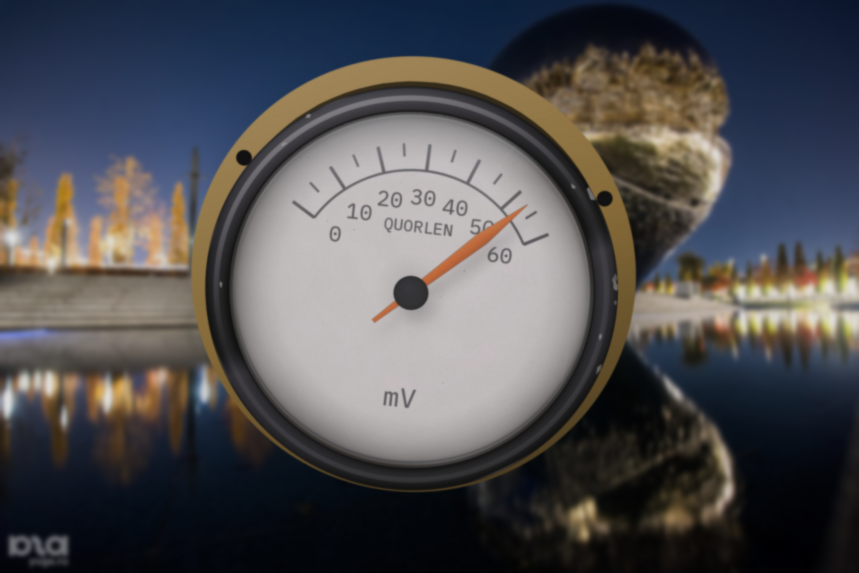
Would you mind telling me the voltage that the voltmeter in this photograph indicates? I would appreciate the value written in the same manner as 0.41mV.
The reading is 52.5mV
